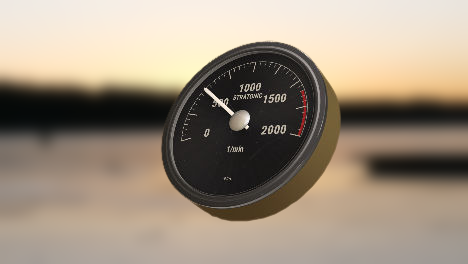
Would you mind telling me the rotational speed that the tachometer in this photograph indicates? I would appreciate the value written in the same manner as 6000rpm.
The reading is 500rpm
